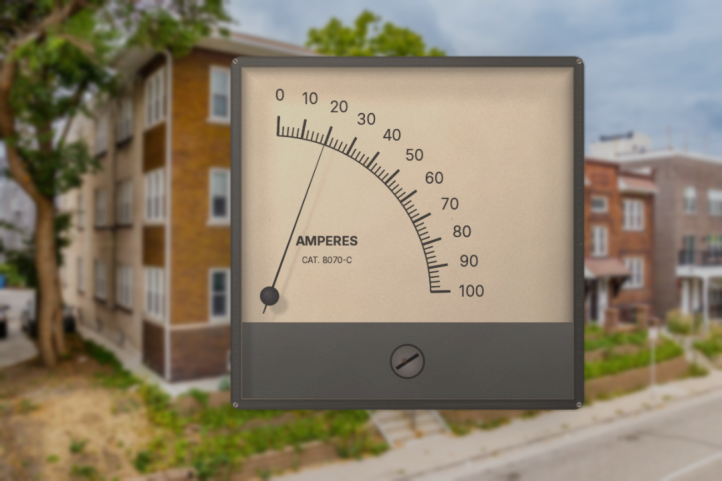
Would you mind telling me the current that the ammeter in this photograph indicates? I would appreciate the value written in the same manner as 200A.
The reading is 20A
